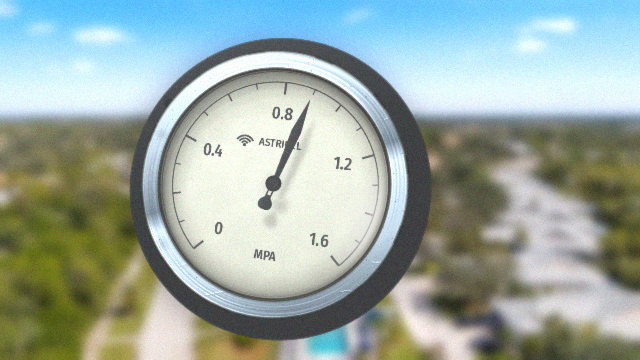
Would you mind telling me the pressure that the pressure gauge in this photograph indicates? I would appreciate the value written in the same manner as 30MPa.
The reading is 0.9MPa
